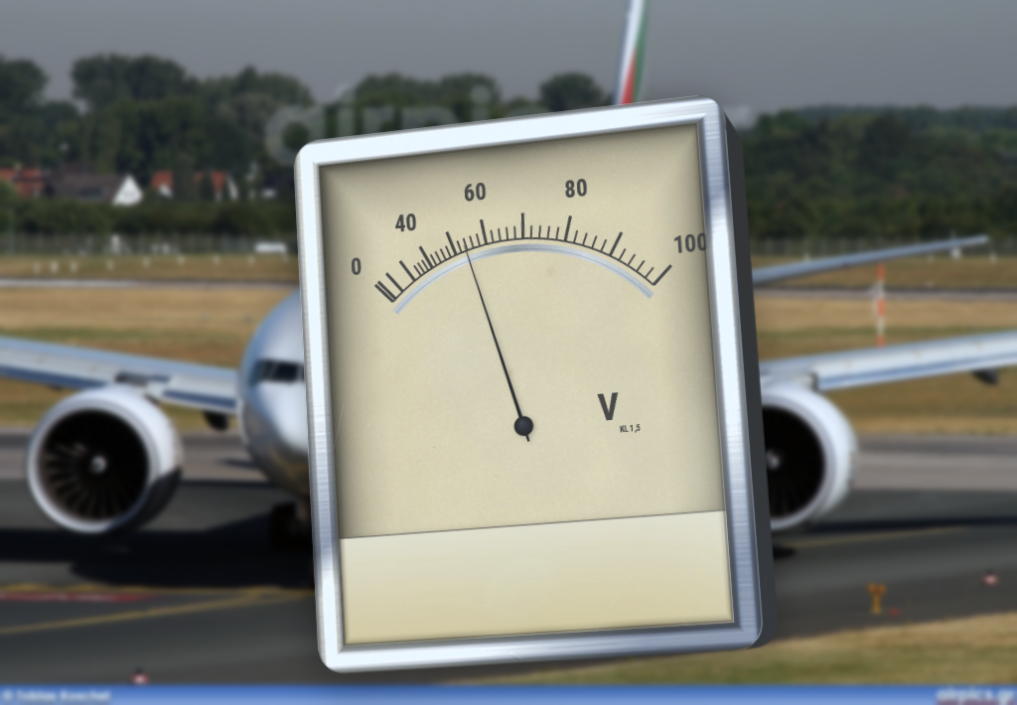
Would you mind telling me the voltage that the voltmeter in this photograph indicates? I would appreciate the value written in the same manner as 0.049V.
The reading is 54V
